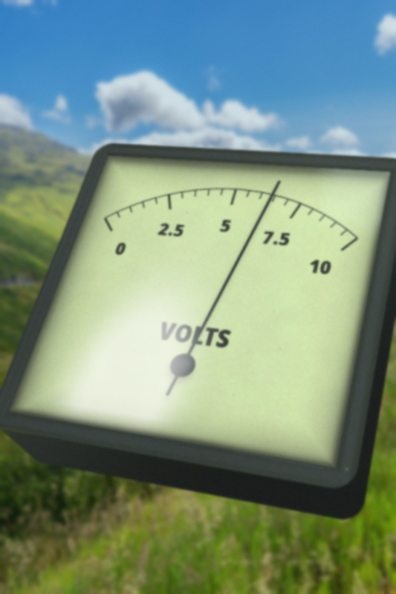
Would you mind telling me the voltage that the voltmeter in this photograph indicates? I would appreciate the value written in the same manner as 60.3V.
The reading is 6.5V
